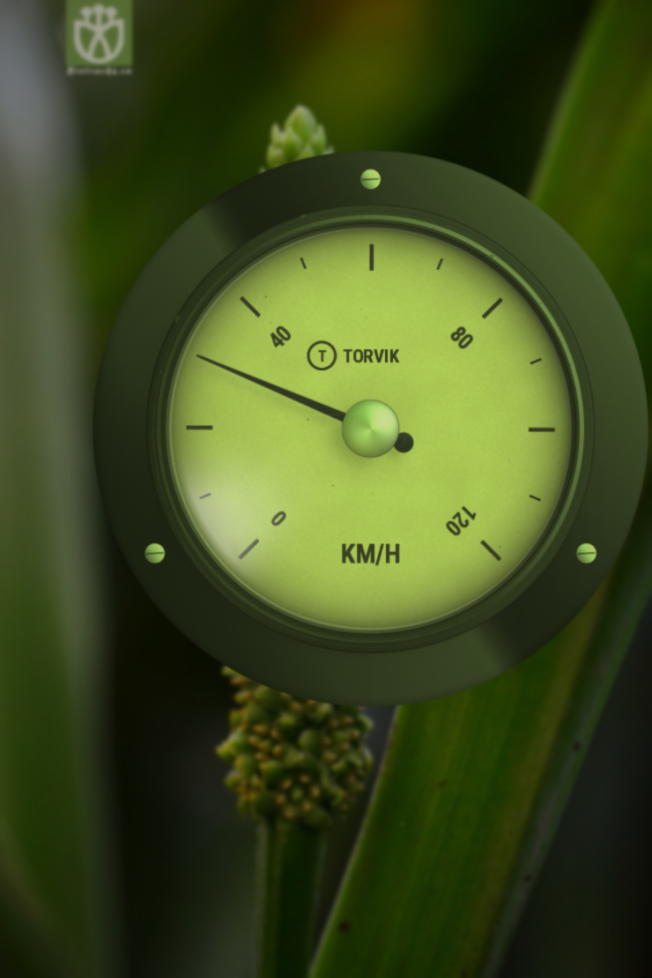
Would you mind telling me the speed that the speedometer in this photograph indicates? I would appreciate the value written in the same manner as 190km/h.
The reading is 30km/h
